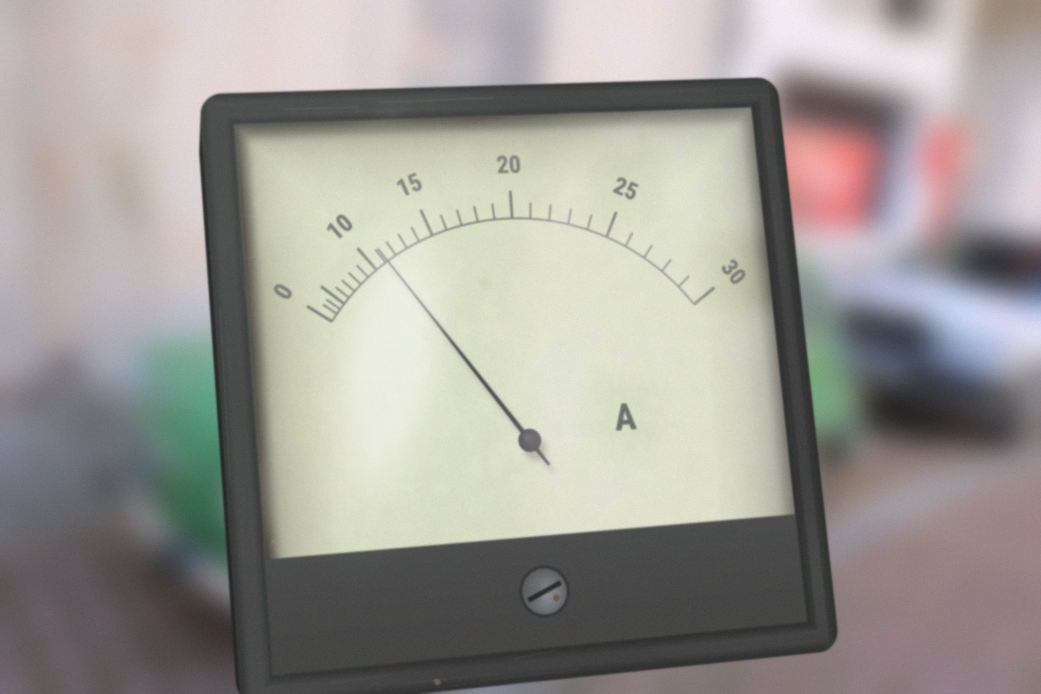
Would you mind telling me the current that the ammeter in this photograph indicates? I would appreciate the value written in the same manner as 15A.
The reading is 11A
